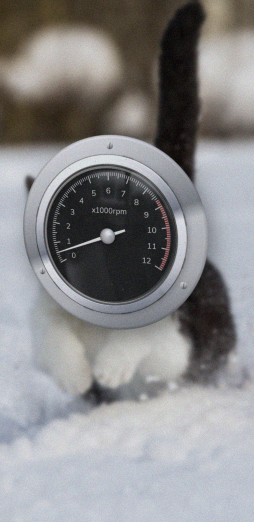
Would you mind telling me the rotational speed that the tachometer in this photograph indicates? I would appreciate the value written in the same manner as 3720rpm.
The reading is 500rpm
